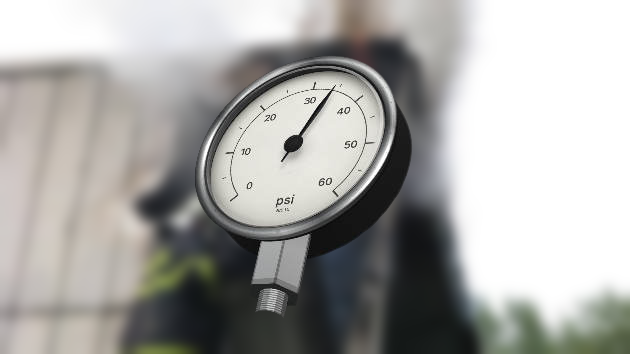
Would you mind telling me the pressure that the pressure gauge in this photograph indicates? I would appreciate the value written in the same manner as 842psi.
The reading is 35psi
